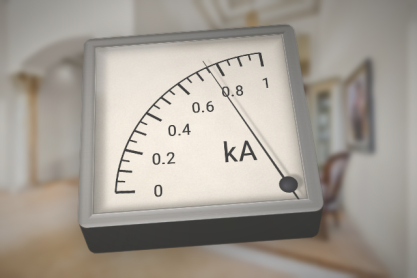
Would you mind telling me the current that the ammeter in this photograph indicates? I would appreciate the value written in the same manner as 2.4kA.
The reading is 0.75kA
